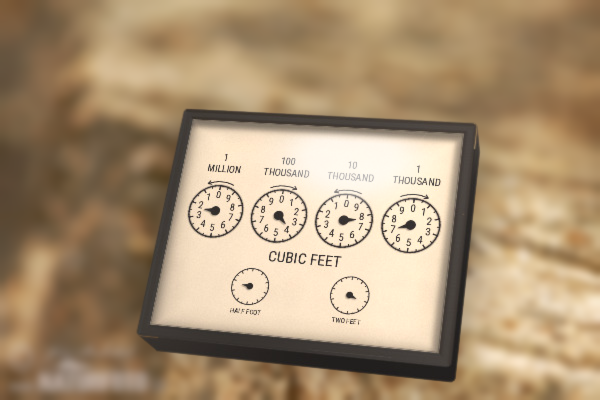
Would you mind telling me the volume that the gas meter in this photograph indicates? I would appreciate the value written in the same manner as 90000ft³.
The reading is 237700ft³
